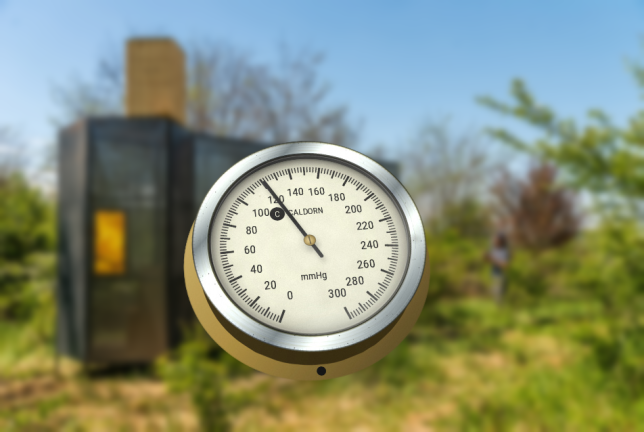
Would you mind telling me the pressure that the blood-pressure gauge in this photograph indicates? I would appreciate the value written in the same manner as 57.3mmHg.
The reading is 120mmHg
